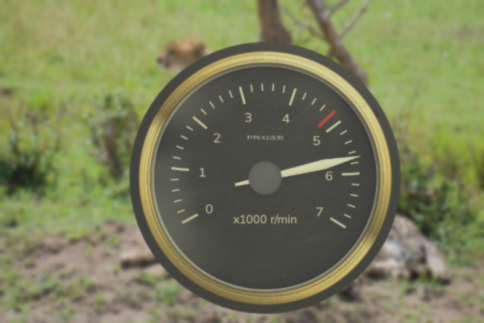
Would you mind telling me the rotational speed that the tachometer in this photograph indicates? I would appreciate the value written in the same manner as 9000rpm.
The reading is 5700rpm
